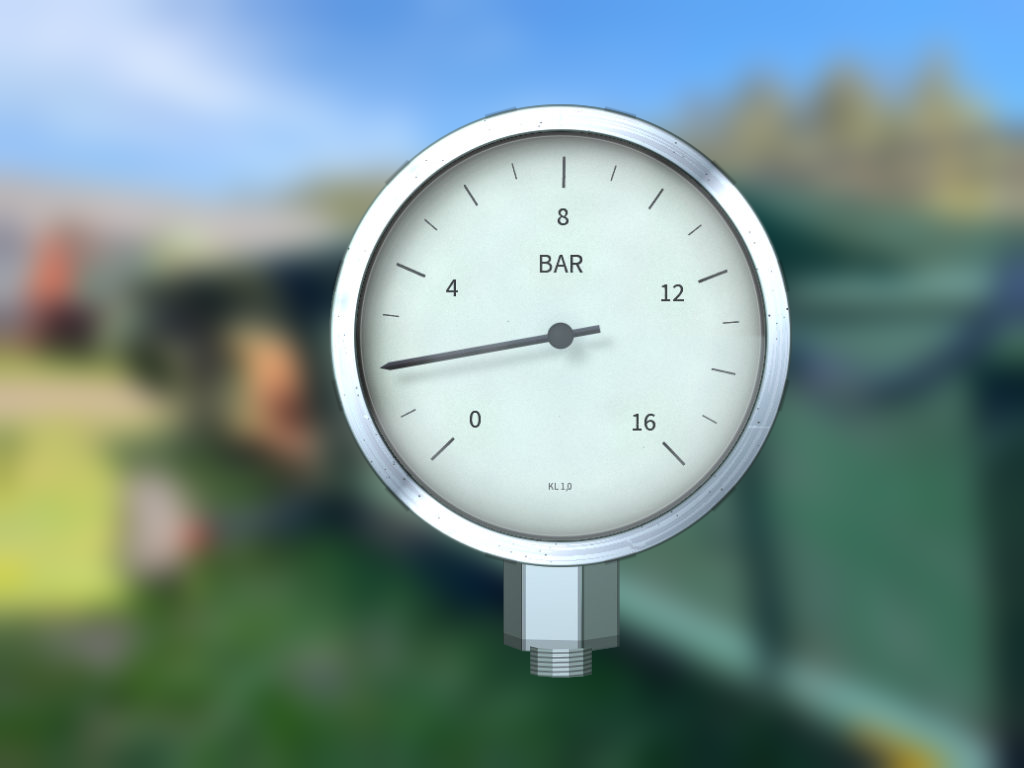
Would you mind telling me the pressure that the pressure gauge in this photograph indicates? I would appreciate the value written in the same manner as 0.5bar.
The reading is 2bar
